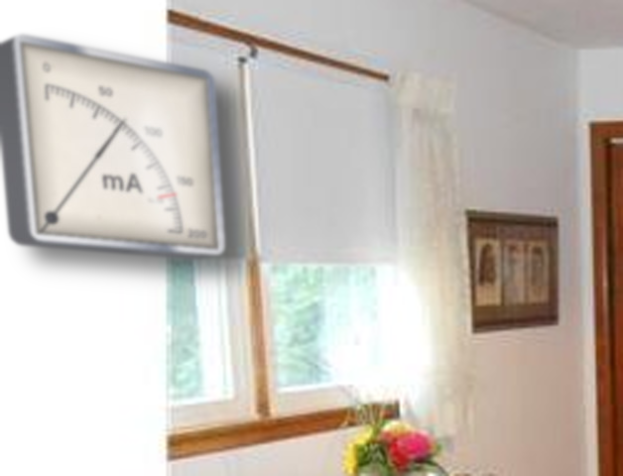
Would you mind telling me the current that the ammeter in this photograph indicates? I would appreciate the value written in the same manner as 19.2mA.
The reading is 75mA
